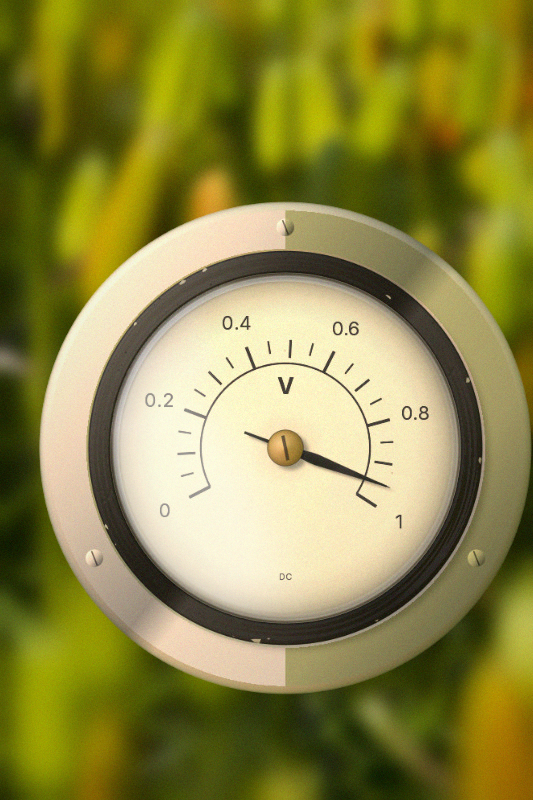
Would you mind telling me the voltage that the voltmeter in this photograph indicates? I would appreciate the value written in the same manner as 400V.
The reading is 0.95V
